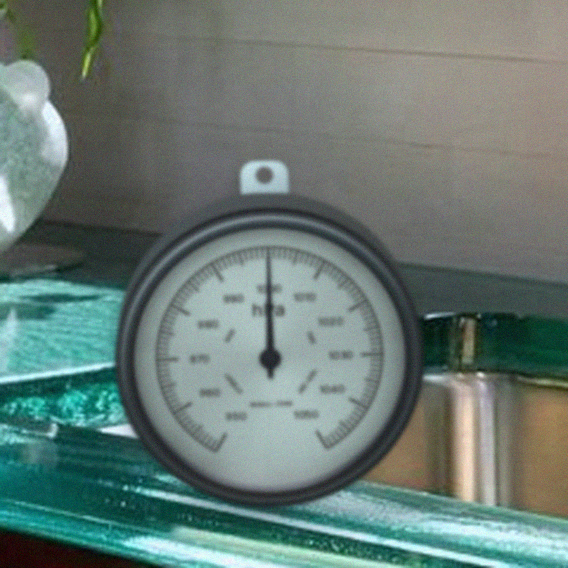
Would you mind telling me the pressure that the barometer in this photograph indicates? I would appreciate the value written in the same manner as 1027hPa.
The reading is 1000hPa
